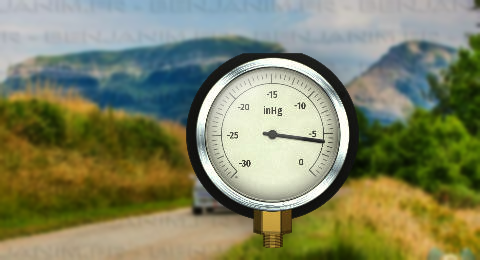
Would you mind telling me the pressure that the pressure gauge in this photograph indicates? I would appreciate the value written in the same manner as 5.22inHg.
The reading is -4inHg
